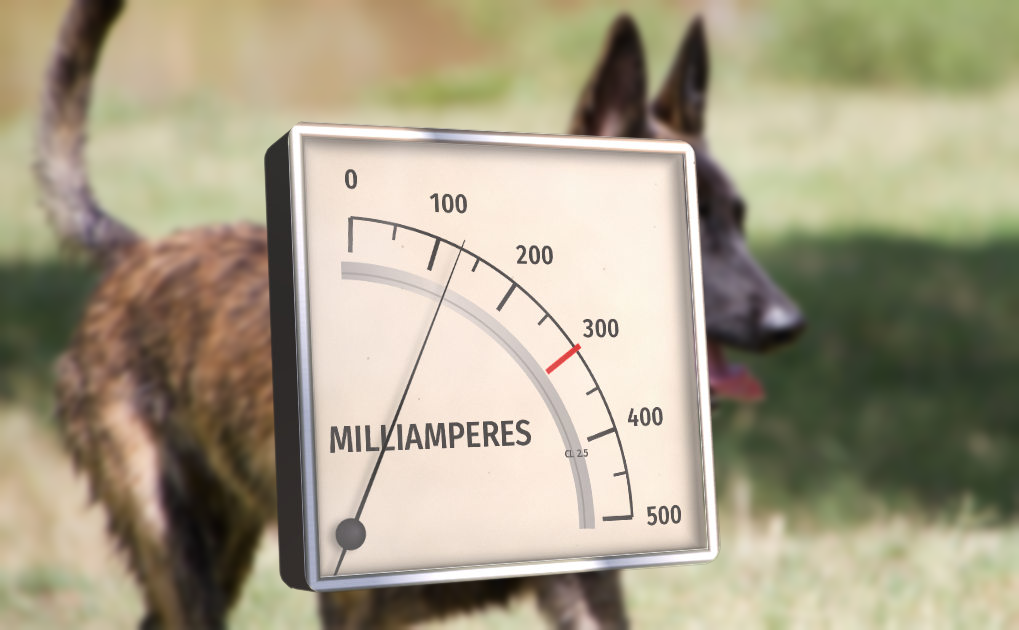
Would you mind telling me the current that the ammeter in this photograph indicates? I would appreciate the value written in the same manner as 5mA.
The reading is 125mA
